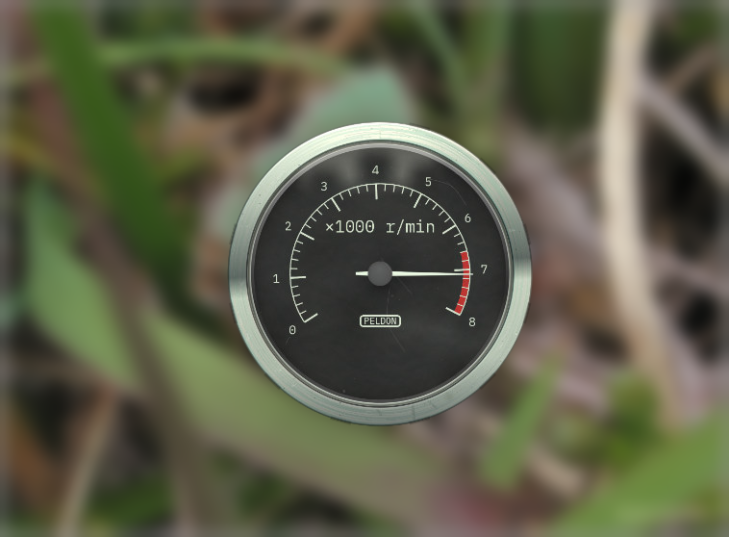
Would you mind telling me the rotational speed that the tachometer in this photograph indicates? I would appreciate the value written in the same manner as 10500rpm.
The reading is 7100rpm
